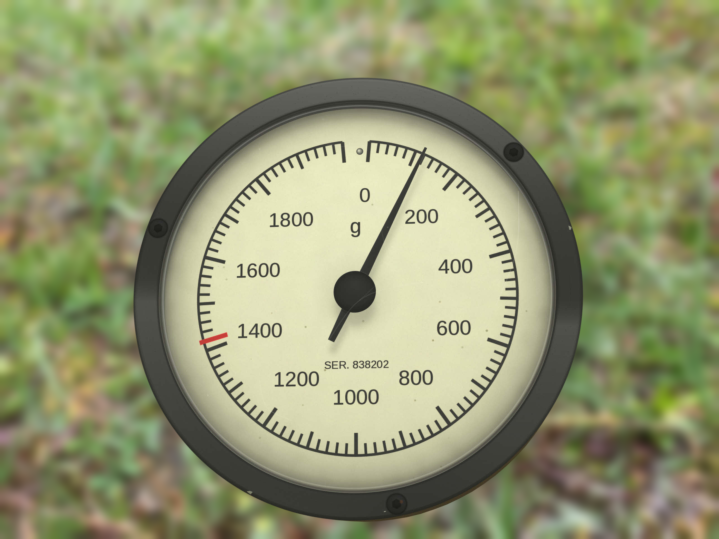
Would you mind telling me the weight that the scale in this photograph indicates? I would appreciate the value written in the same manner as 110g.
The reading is 120g
